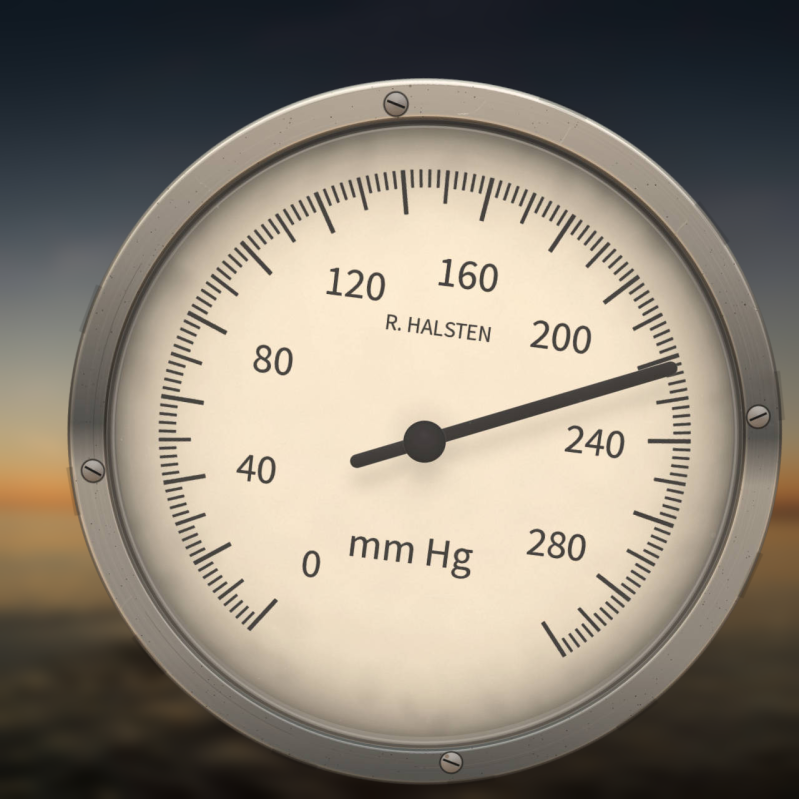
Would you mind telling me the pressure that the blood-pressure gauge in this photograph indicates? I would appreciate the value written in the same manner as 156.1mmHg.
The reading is 222mmHg
